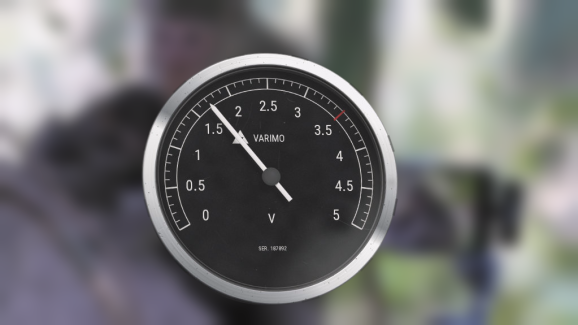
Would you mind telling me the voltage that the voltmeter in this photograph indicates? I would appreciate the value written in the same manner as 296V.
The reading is 1.7V
